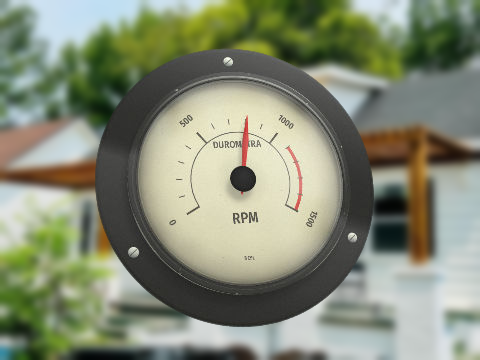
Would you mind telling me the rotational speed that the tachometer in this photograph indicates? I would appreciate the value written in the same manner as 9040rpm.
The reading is 800rpm
